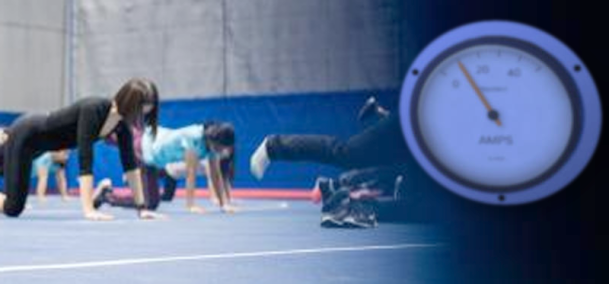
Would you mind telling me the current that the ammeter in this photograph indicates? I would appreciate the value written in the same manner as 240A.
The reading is 10A
